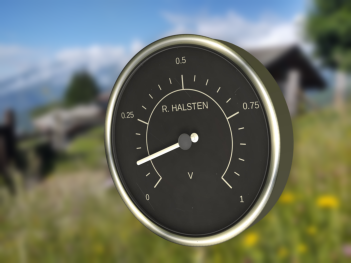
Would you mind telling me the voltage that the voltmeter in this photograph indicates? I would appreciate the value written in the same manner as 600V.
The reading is 0.1V
